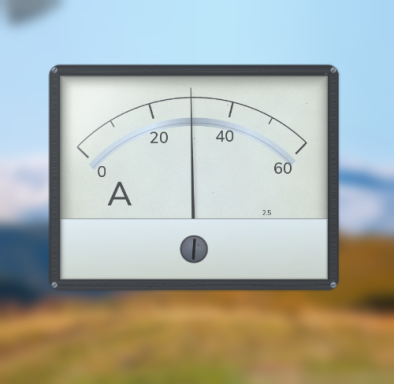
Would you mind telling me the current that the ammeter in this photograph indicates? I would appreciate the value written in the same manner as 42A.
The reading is 30A
